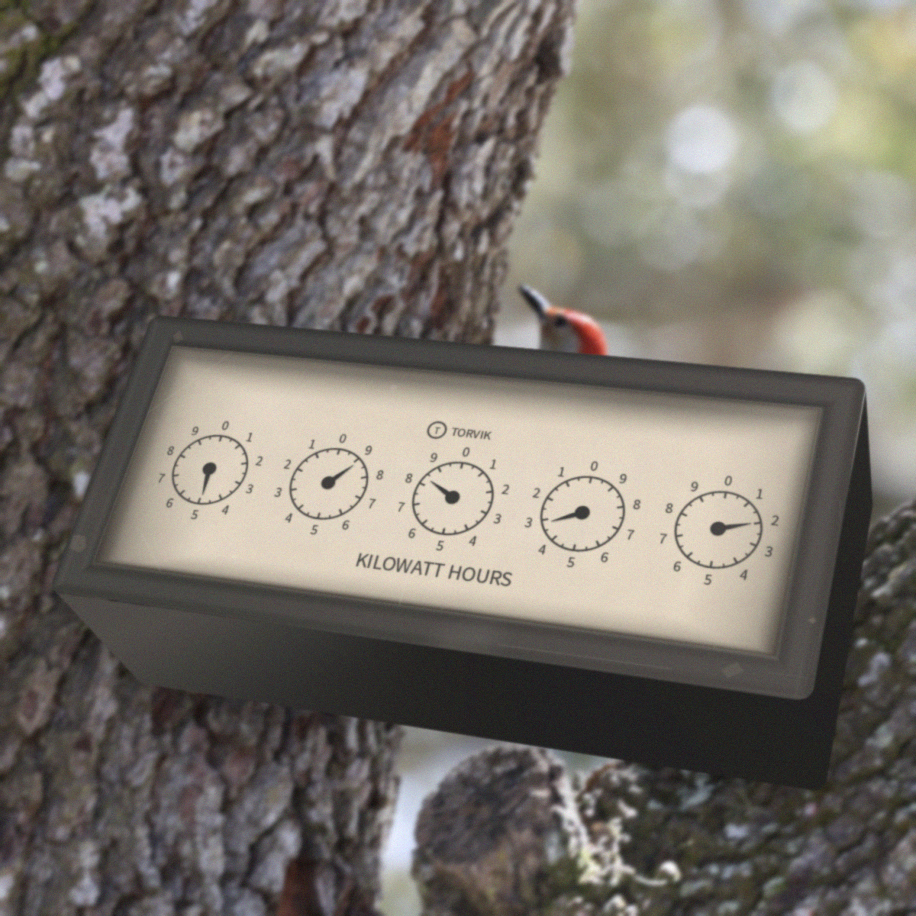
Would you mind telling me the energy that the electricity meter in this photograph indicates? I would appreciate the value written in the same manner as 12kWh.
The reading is 48832kWh
